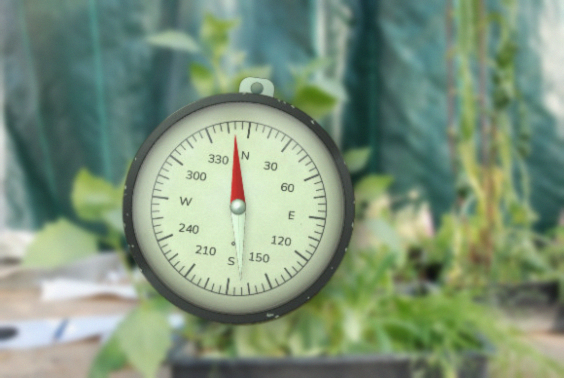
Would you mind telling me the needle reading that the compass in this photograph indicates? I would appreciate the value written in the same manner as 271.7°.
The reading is 350°
